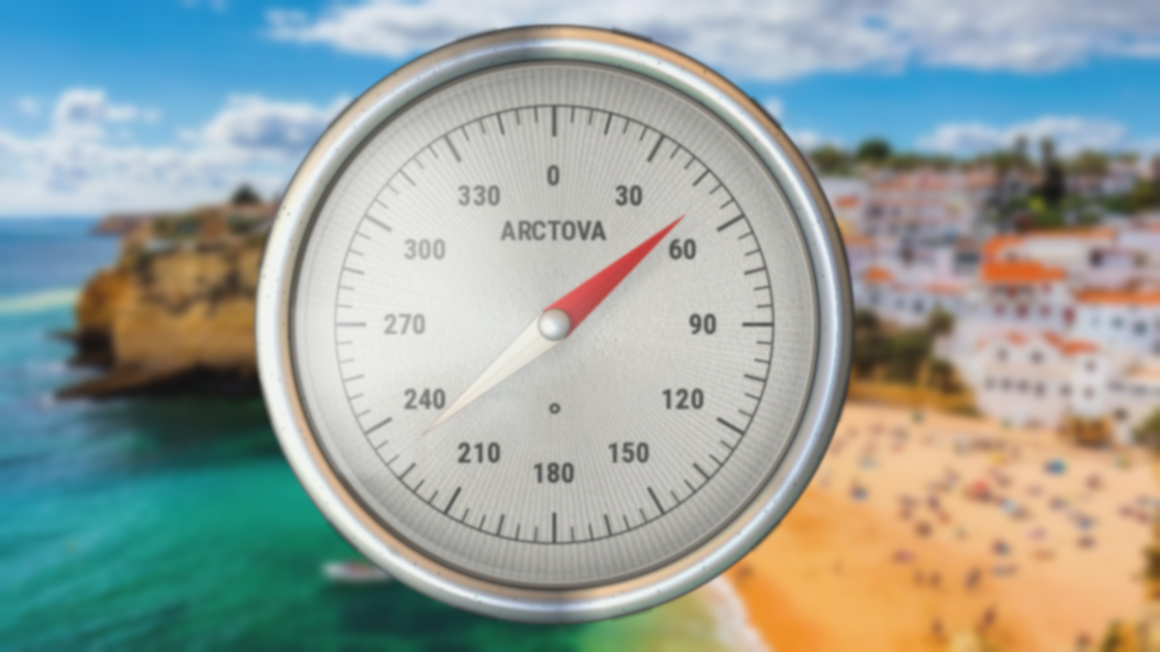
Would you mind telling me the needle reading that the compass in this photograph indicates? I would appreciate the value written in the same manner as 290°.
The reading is 50°
